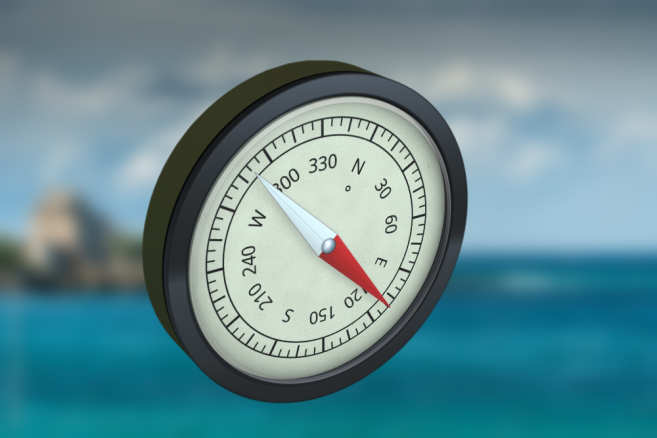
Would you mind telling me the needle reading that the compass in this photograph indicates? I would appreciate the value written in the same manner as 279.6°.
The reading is 110°
